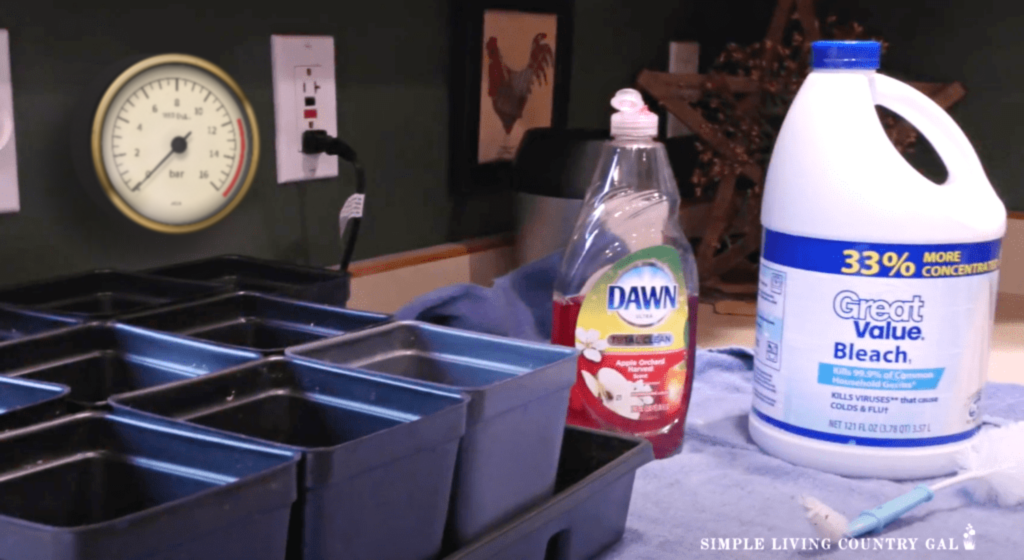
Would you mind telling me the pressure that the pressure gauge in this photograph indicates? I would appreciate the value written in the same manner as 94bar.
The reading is 0bar
